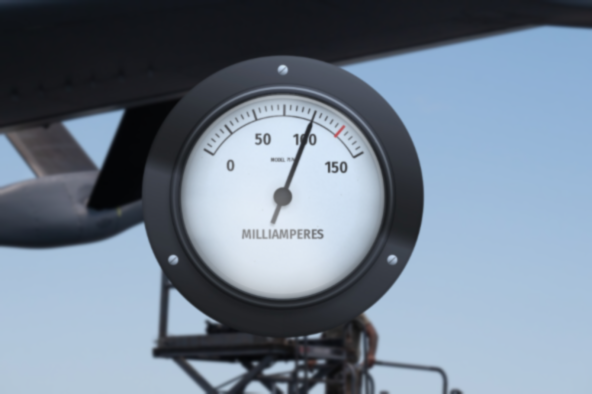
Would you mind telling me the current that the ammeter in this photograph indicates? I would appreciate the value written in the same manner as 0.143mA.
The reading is 100mA
